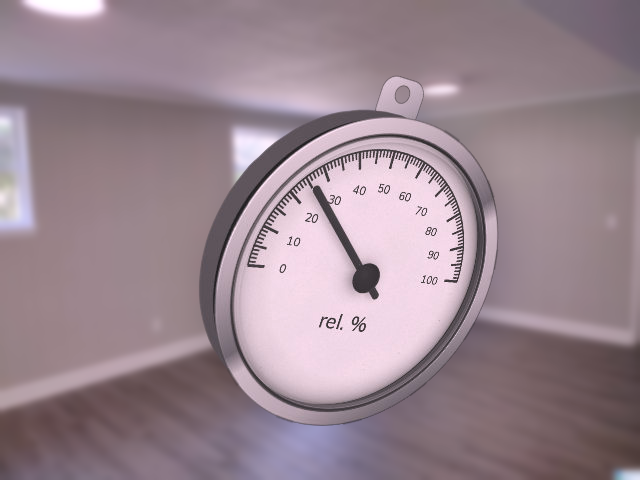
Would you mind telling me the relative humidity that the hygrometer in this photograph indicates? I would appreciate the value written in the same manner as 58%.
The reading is 25%
